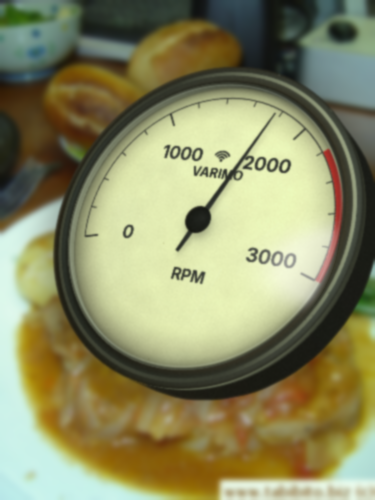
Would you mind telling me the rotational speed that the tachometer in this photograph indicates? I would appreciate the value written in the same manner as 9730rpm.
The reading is 1800rpm
